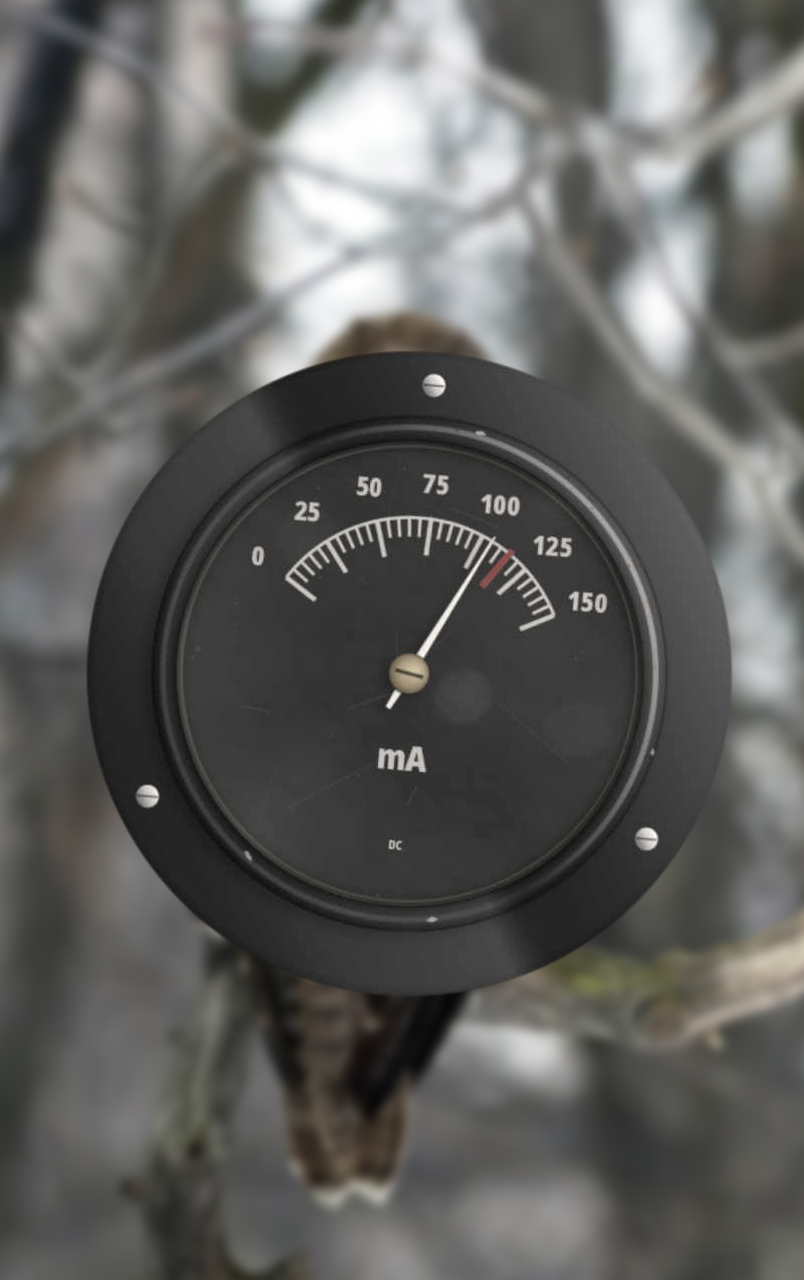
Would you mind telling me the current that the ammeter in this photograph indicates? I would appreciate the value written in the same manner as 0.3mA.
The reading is 105mA
